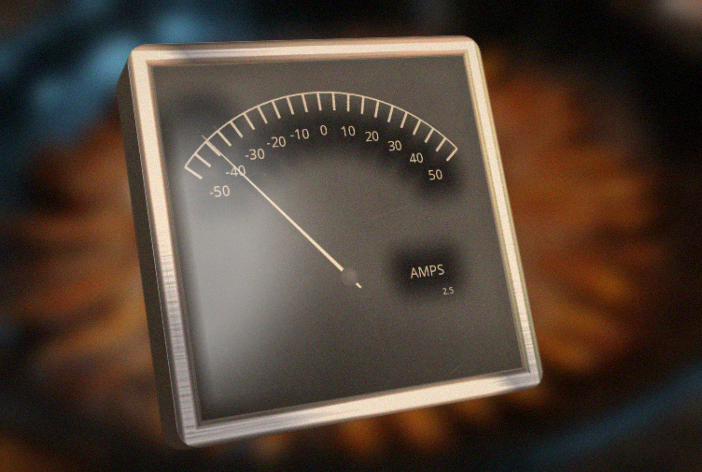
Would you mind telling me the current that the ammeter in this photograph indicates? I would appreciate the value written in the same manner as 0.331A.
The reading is -40A
